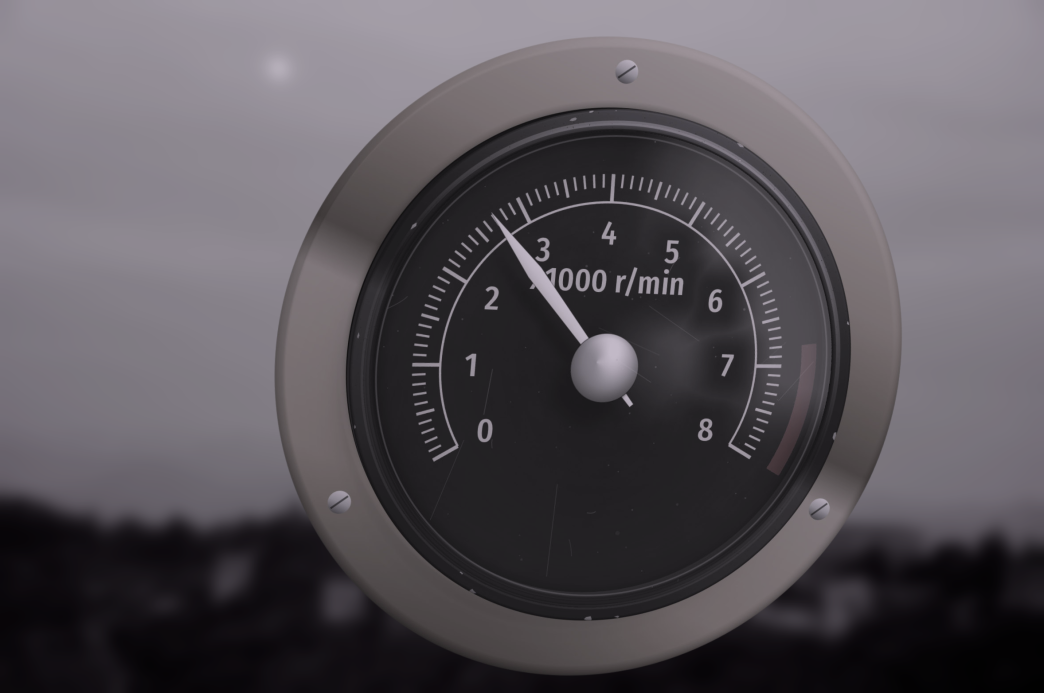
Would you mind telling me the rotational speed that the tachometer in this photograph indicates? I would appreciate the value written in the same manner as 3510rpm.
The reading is 2700rpm
